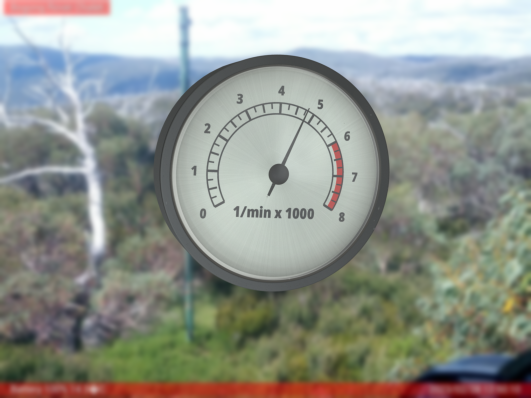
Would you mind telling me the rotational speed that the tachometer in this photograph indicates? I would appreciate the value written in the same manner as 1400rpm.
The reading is 4750rpm
